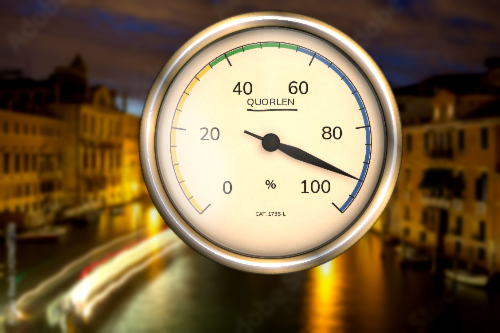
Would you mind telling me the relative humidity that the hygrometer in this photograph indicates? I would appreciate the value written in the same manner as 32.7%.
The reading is 92%
